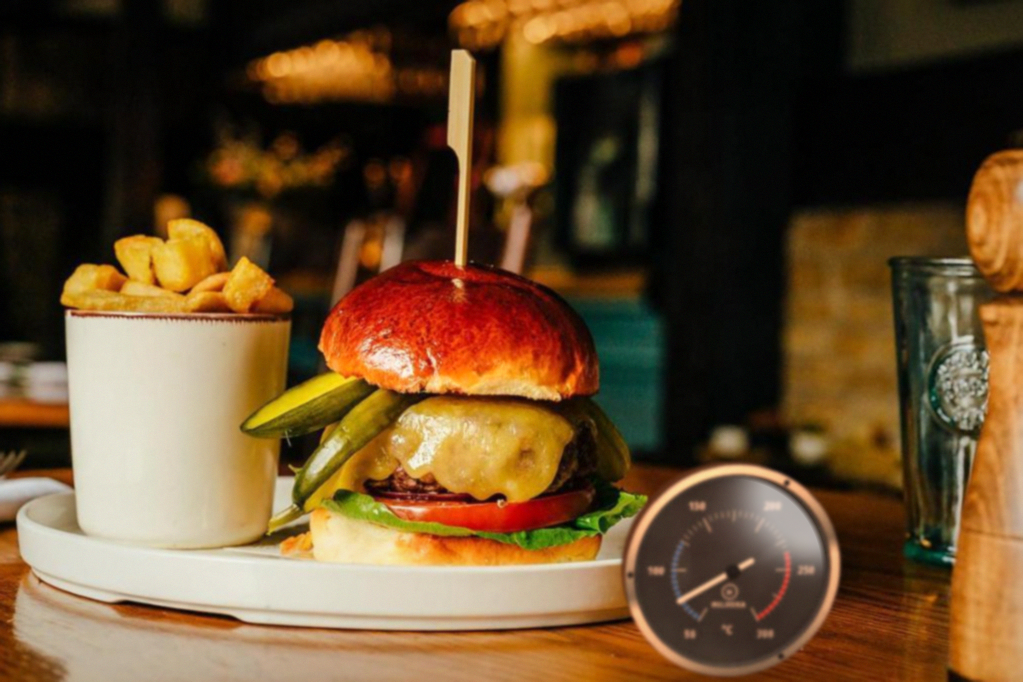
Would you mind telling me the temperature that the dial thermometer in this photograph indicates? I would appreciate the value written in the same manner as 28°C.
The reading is 75°C
